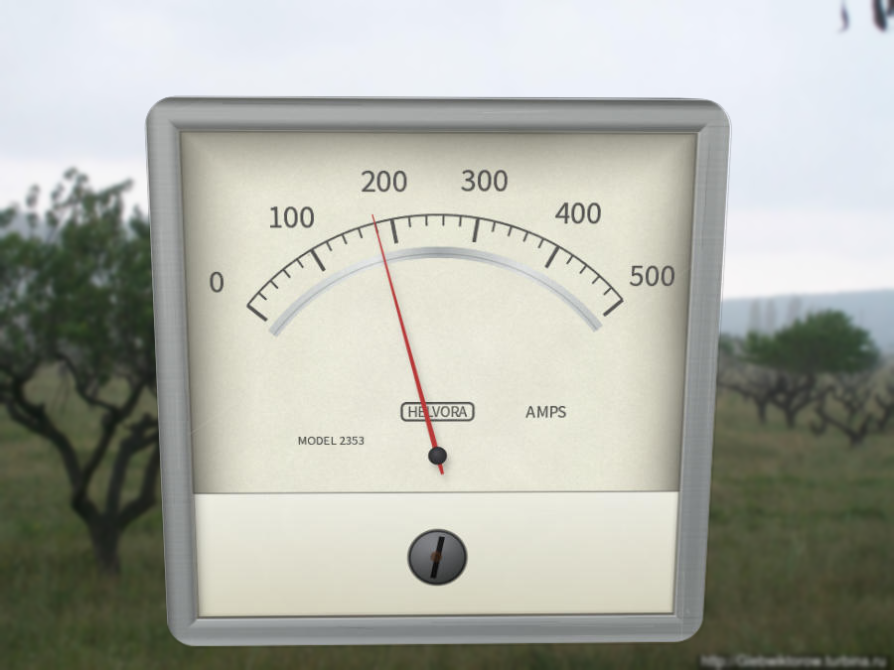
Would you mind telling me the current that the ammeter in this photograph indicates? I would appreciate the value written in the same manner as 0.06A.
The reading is 180A
